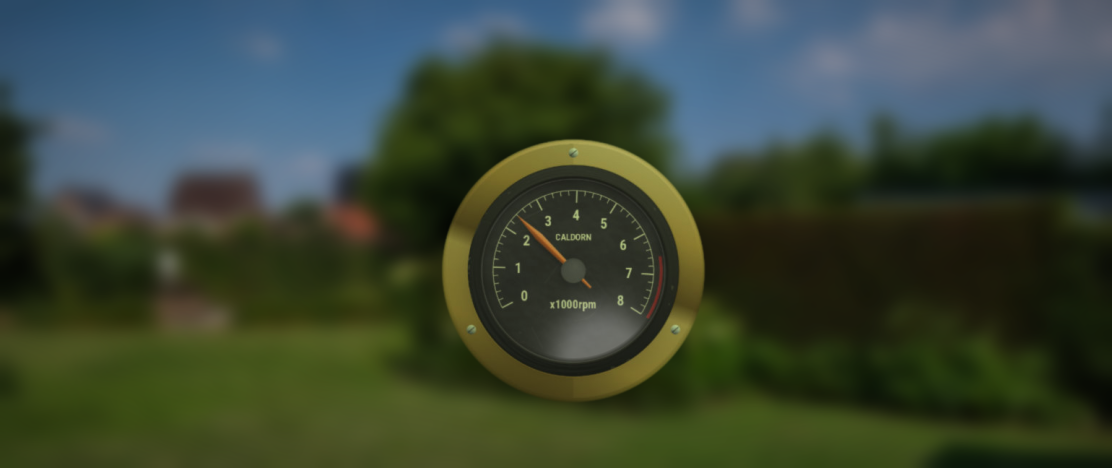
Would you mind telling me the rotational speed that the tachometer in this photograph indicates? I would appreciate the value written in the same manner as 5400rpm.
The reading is 2400rpm
